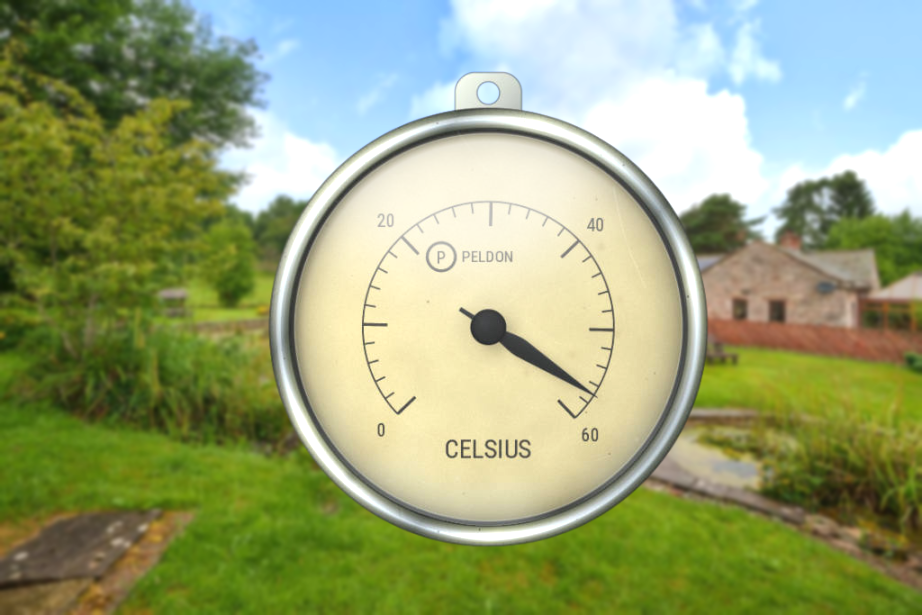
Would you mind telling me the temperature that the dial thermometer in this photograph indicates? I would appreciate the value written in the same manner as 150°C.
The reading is 57°C
